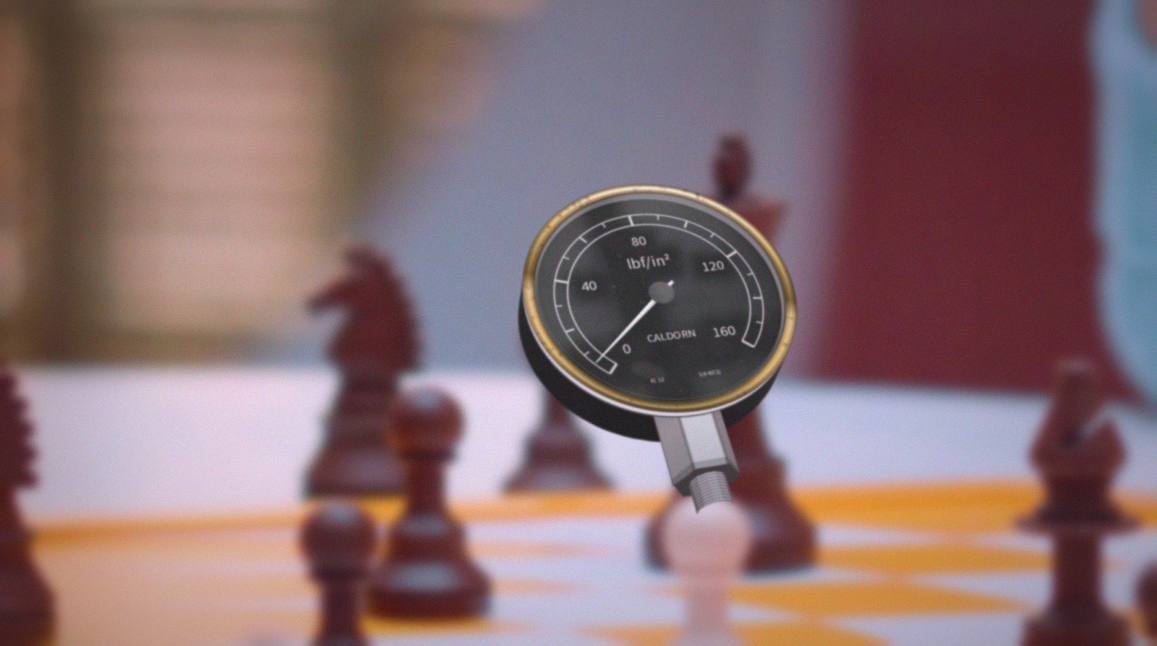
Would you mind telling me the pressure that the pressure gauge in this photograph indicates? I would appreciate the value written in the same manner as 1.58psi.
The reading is 5psi
